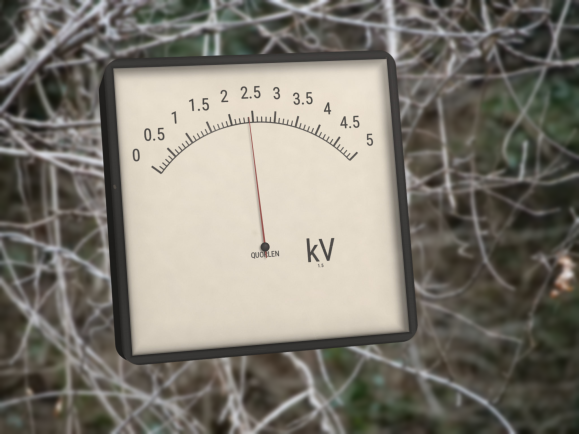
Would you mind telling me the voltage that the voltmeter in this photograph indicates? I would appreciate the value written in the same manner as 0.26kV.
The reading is 2.4kV
